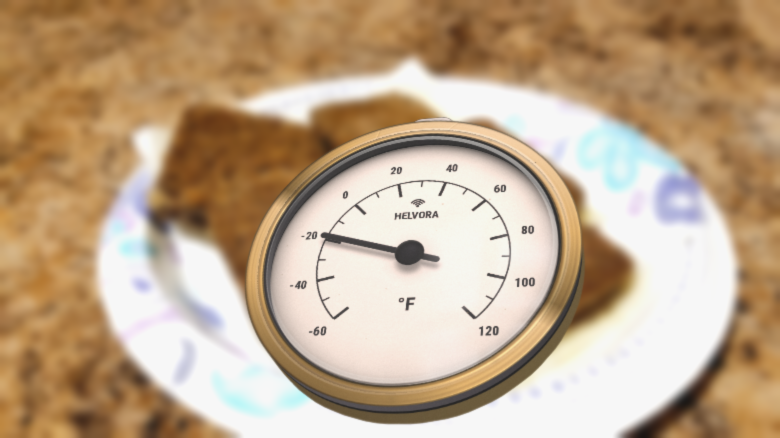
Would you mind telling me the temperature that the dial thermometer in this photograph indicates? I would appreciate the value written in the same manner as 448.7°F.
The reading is -20°F
